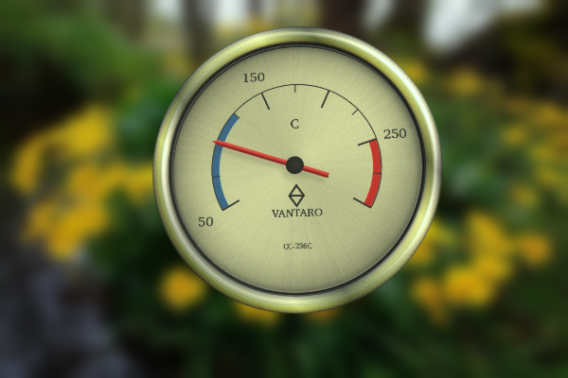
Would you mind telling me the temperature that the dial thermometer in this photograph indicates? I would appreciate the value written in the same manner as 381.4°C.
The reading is 100°C
